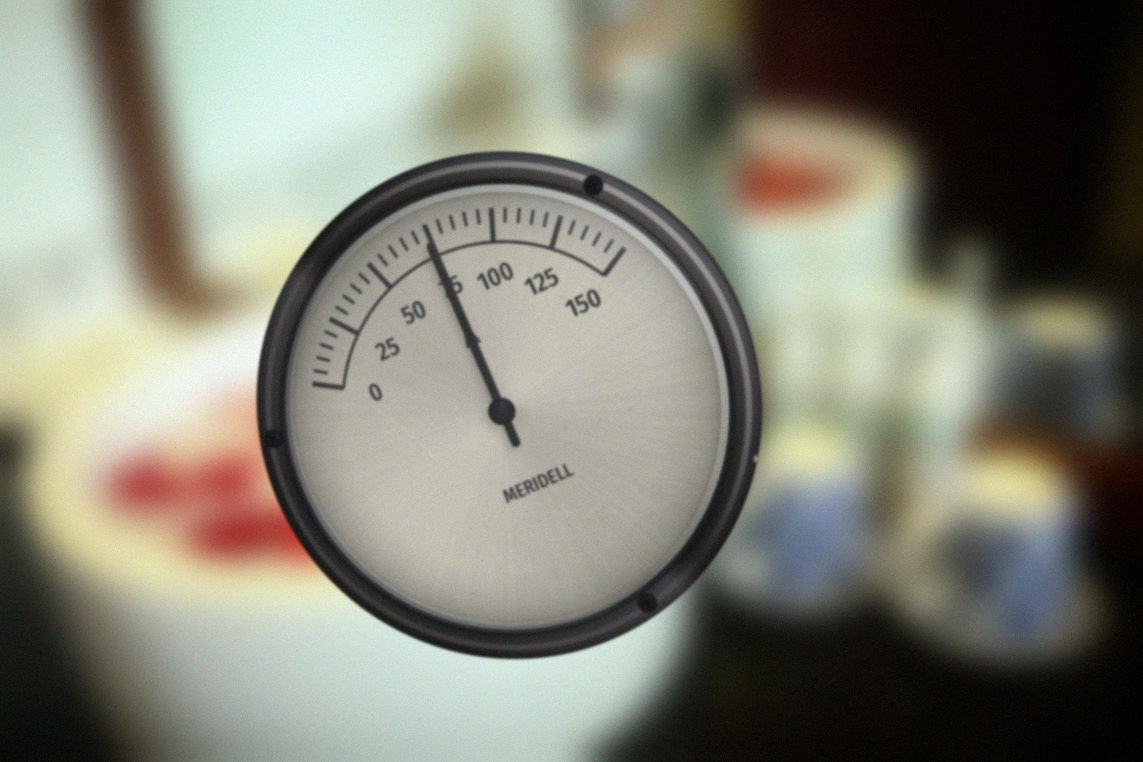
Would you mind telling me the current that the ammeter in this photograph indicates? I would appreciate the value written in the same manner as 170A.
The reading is 75A
